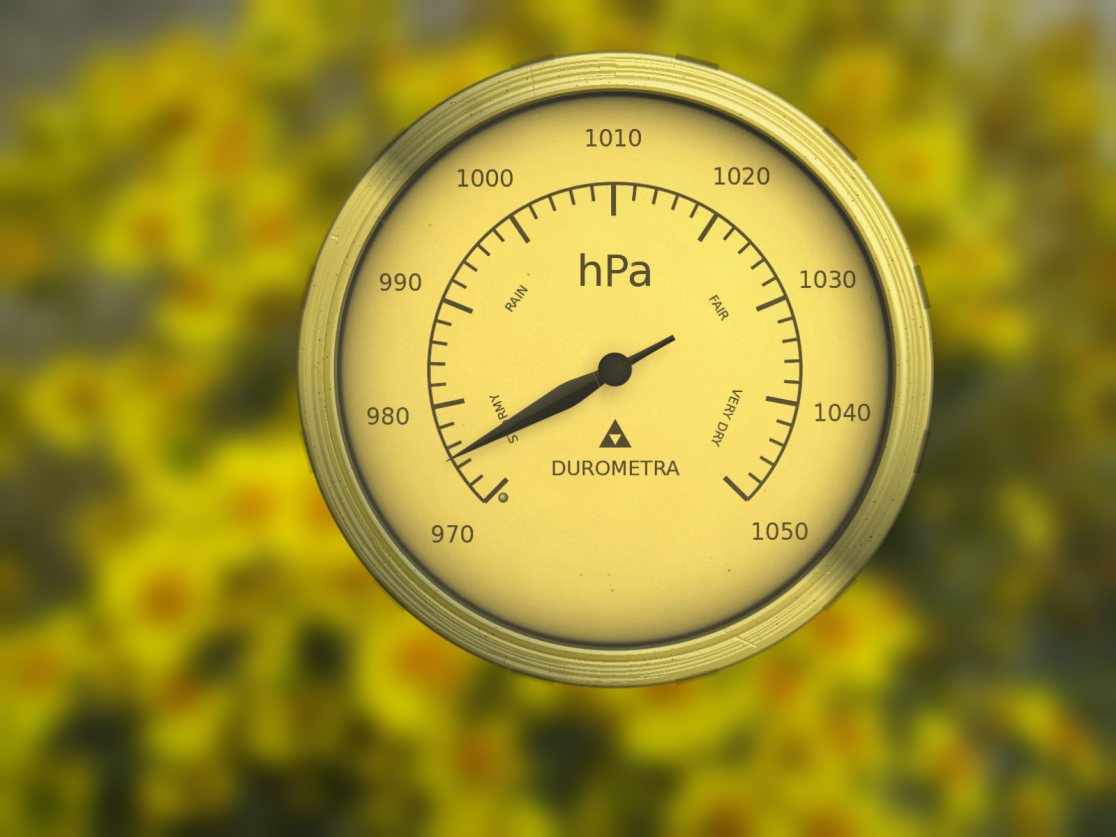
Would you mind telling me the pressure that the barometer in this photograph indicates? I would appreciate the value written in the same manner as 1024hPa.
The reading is 975hPa
